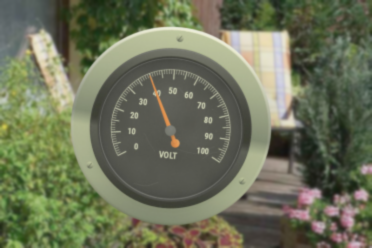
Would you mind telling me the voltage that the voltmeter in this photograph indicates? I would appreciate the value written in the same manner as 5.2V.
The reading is 40V
